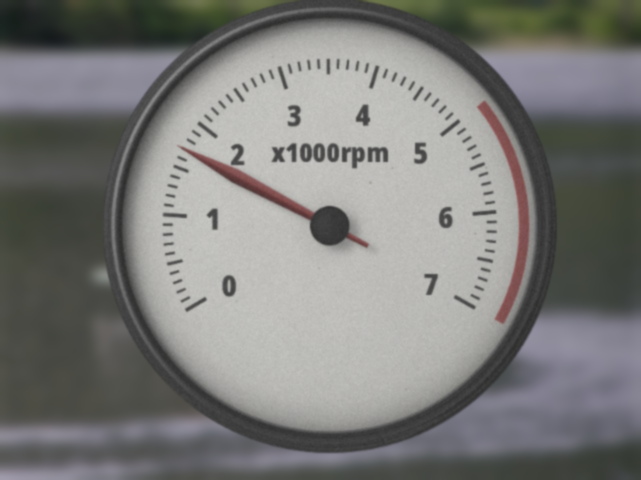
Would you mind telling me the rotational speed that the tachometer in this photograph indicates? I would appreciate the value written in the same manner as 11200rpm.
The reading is 1700rpm
